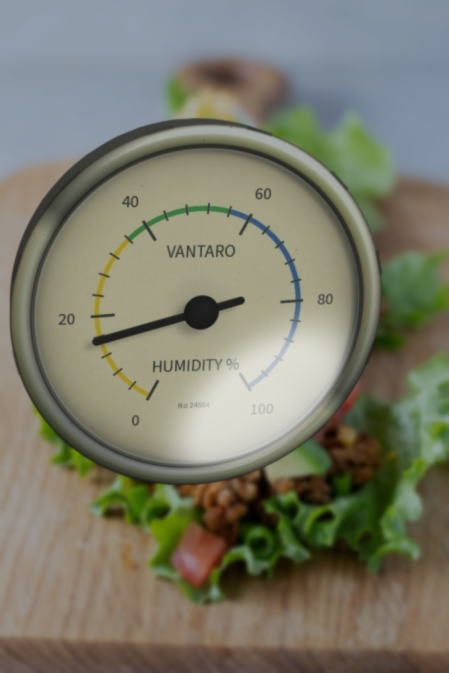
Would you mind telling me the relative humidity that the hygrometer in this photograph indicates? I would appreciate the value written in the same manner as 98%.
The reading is 16%
